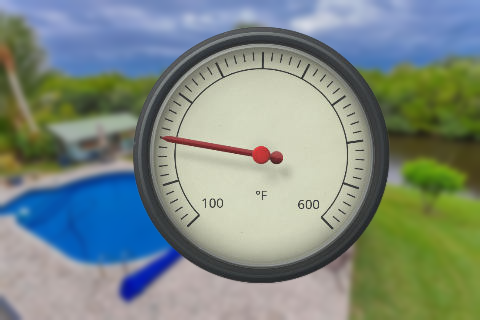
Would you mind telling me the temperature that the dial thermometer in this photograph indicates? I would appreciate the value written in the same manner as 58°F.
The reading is 200°F
